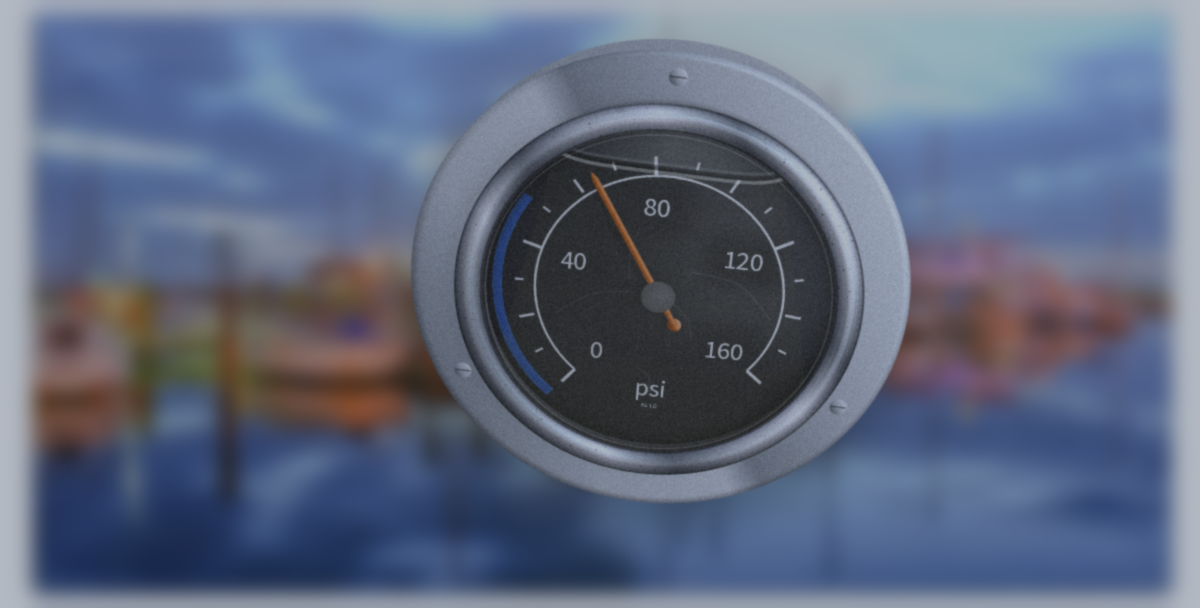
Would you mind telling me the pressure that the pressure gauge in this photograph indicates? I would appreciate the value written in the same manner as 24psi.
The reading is 65psi
